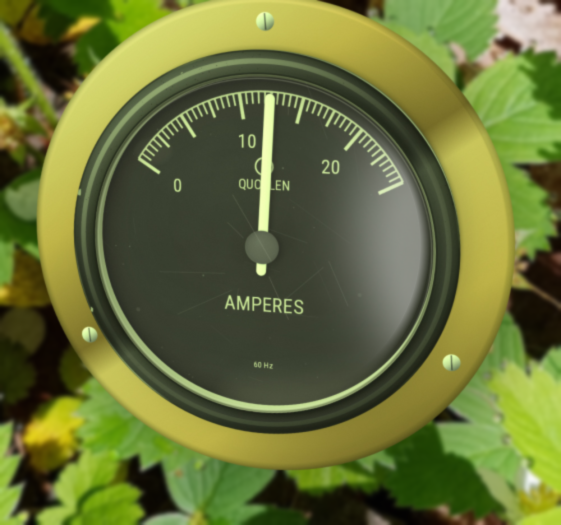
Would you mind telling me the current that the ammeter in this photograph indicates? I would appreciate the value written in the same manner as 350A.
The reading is 12.5A
